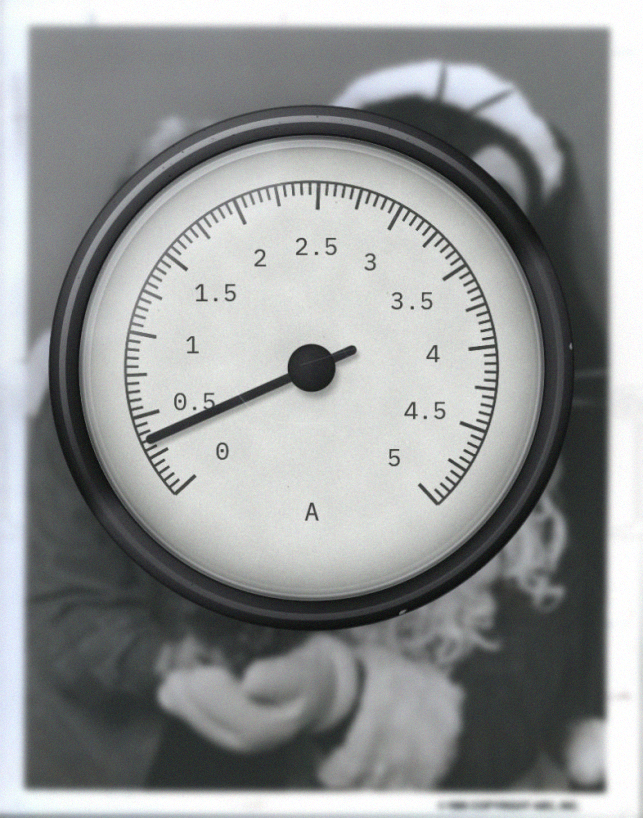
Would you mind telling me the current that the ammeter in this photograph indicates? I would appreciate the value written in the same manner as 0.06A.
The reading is 0.35A
